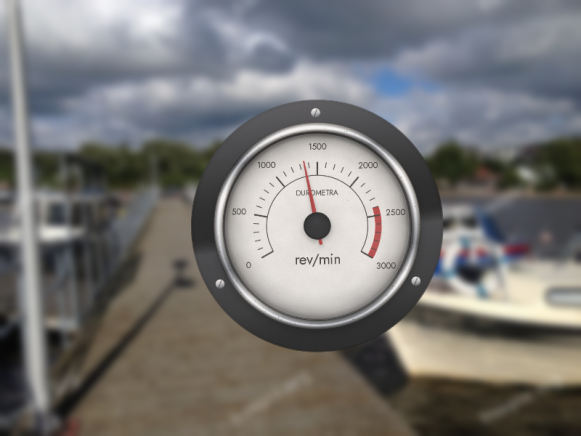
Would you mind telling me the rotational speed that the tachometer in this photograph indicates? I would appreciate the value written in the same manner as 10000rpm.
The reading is 1350rpm
